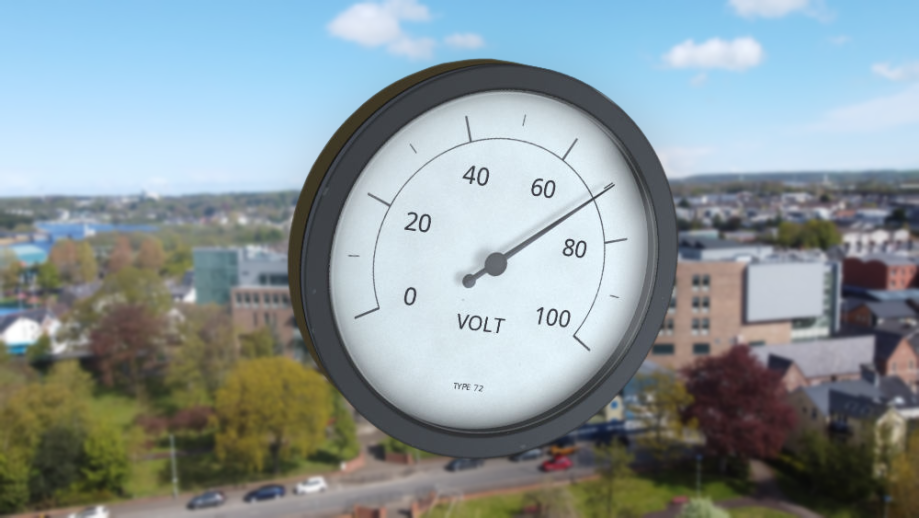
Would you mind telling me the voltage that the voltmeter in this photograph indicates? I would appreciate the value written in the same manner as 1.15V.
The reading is 70V
